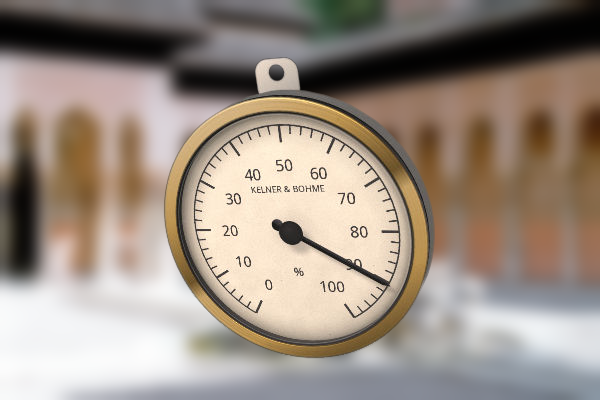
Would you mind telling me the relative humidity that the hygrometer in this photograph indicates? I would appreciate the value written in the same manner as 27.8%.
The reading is 90%
